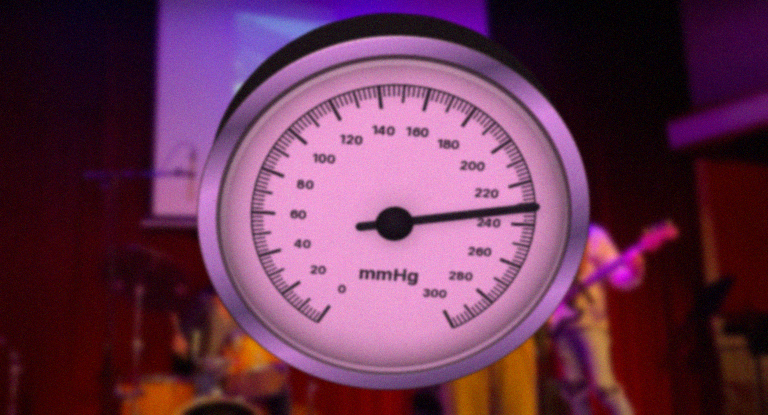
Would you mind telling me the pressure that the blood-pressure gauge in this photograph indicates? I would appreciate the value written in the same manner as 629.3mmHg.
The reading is 230mmHg
